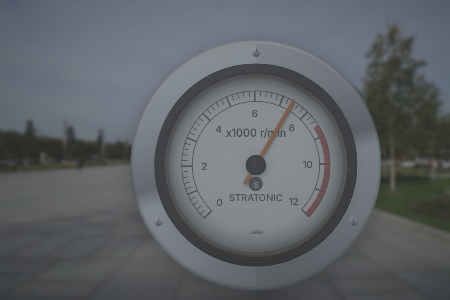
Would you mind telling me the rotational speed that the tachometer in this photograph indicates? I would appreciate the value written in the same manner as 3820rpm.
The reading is 7400rpm
